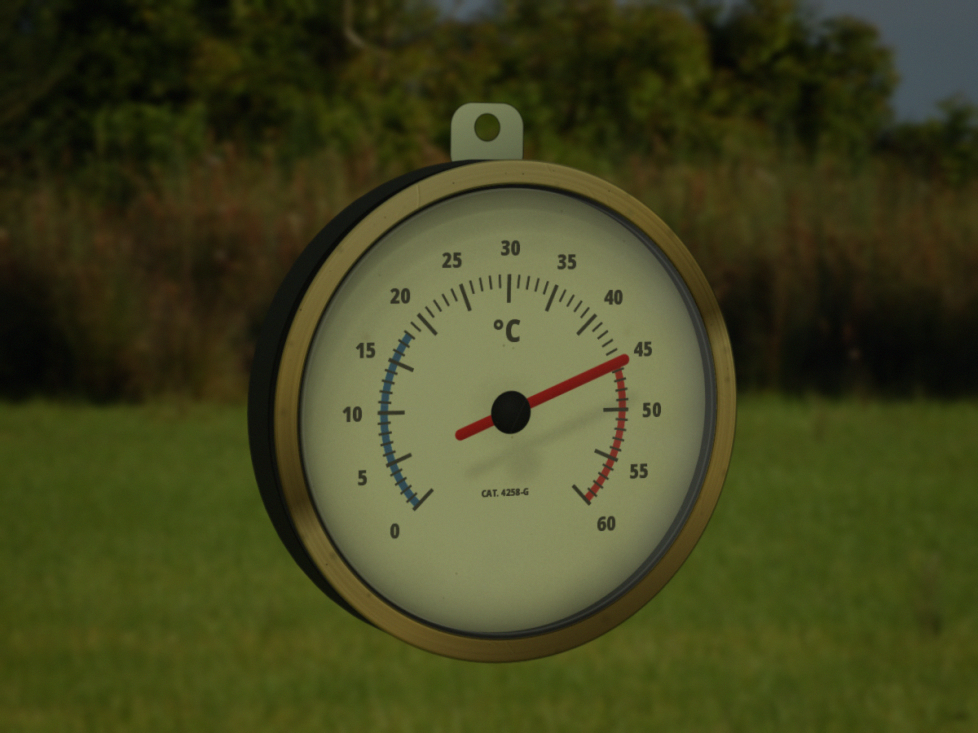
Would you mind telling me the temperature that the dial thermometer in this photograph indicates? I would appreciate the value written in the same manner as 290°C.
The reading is 45°C
